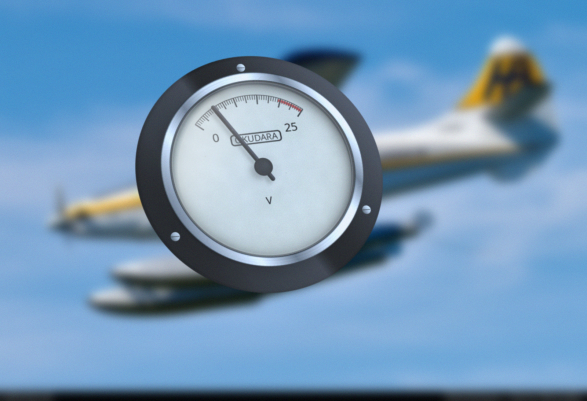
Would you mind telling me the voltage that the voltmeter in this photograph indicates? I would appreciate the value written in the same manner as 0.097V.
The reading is 5V
